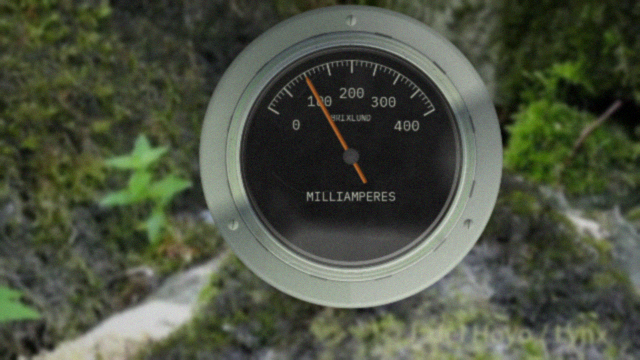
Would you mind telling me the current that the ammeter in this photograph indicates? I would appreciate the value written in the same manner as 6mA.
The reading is 100mA
